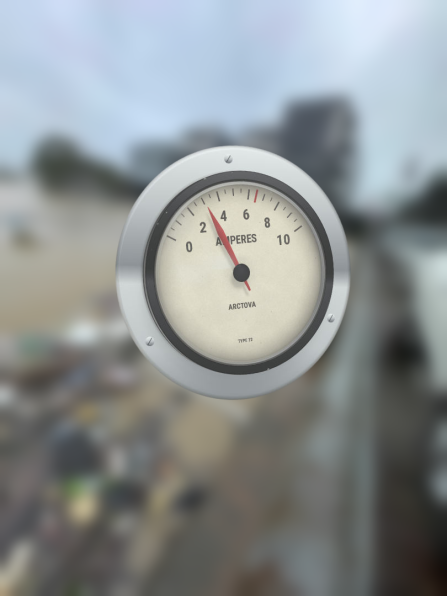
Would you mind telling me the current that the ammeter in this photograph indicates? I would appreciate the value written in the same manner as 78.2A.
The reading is 3A
